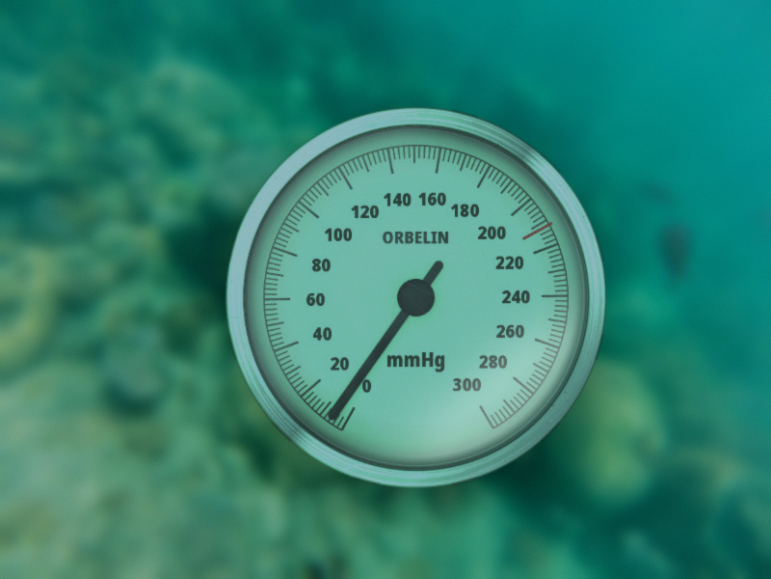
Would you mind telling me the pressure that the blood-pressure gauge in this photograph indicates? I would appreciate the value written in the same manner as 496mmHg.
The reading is 6mmHg
